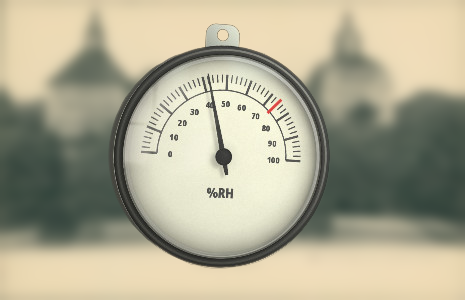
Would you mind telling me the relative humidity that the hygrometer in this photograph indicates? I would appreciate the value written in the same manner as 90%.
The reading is 42%
